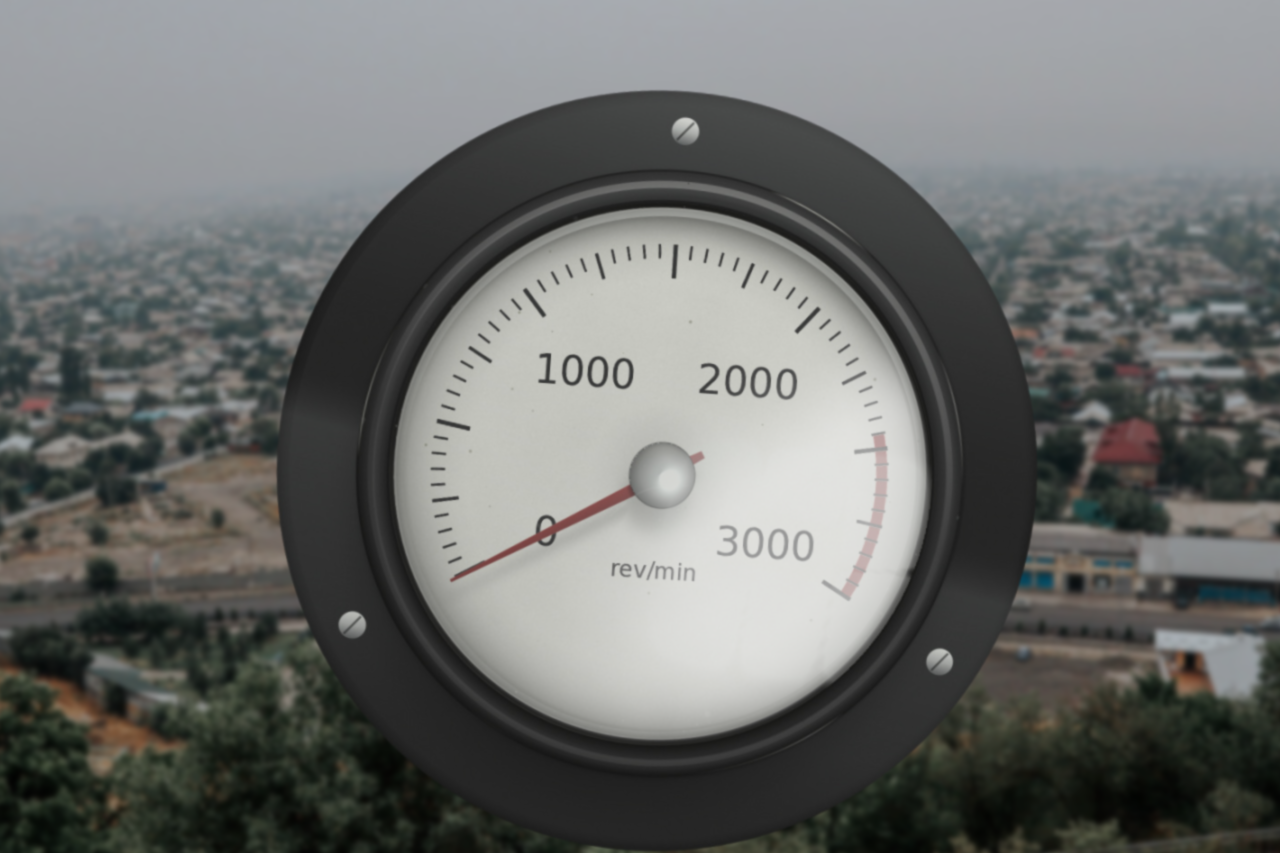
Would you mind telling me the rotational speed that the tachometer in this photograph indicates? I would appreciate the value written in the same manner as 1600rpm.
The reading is 0rpm
